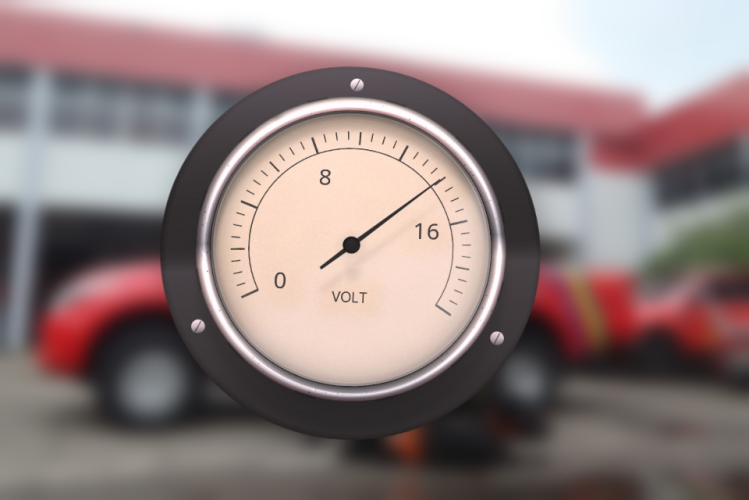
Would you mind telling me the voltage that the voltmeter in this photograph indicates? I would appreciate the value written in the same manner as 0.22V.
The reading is 14V
